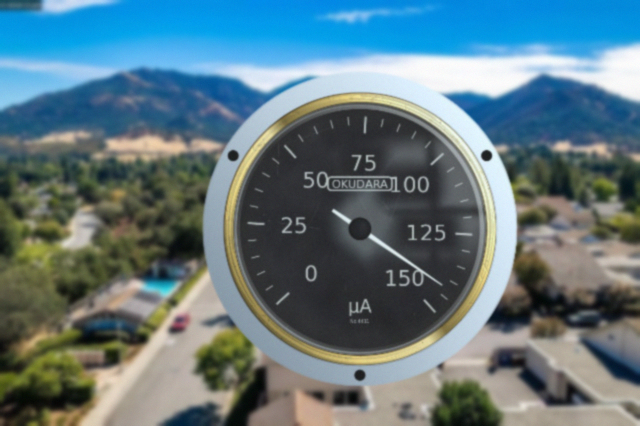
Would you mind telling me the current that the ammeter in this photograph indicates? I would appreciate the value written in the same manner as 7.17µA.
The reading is 142.5µA
